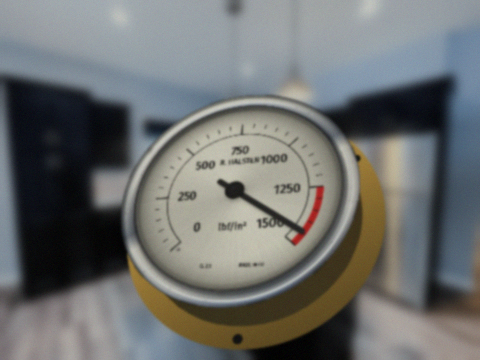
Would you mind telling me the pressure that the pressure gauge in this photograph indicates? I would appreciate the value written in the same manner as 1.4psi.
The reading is 1450psi
